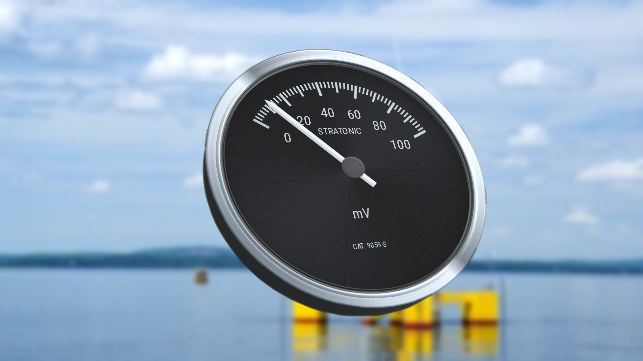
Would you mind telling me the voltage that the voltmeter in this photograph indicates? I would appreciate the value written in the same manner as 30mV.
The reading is 10mV
